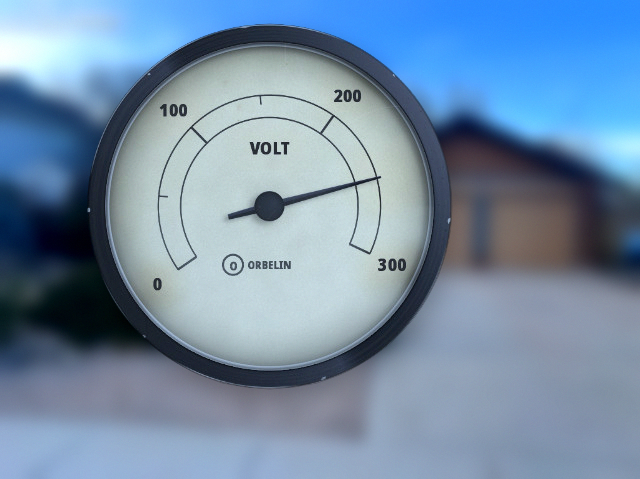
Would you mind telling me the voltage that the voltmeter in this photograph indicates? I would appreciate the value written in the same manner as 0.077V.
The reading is 250V
